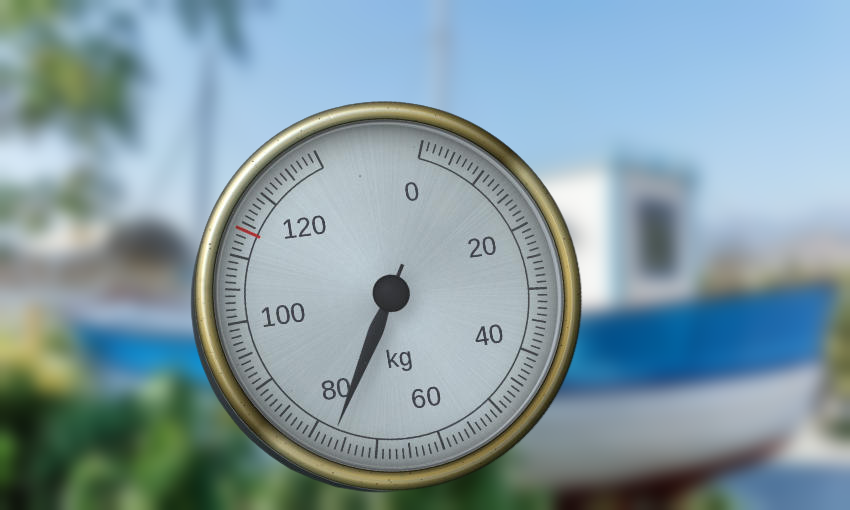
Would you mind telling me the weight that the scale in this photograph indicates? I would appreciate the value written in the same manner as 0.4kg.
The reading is 77kg
